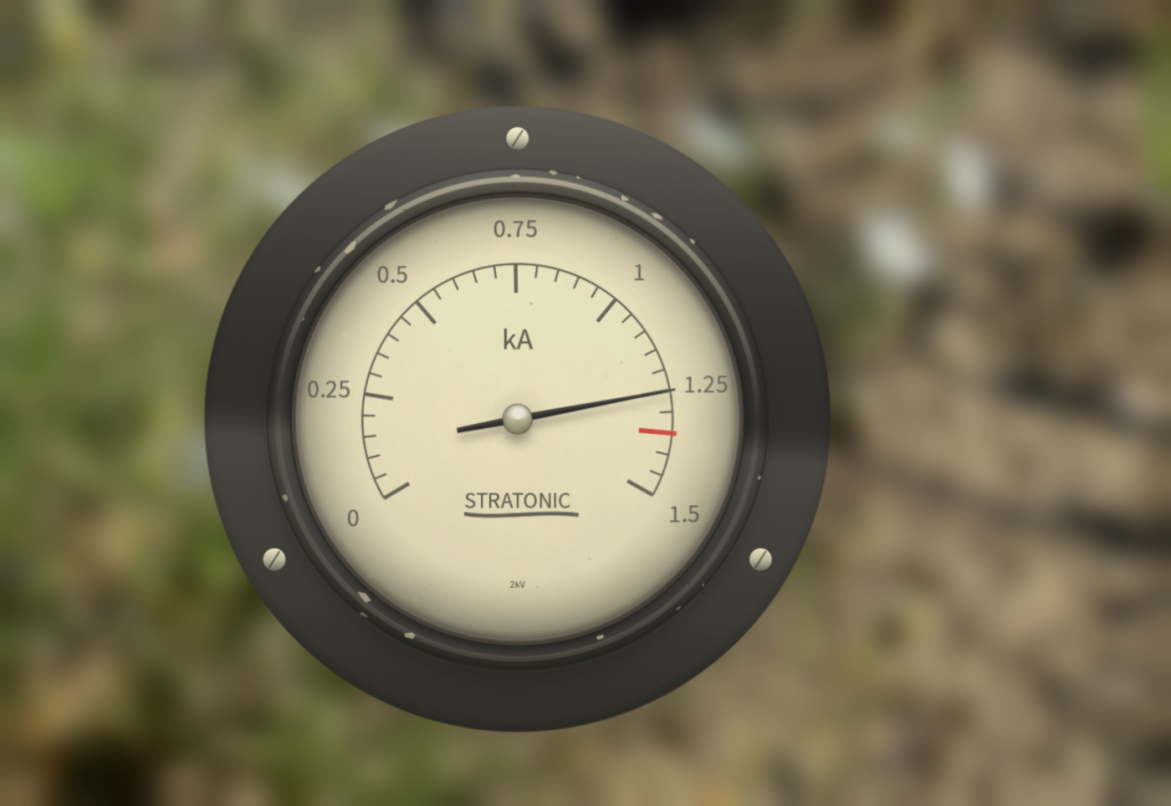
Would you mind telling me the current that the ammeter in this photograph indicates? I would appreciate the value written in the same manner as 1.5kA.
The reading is 1.25kA
